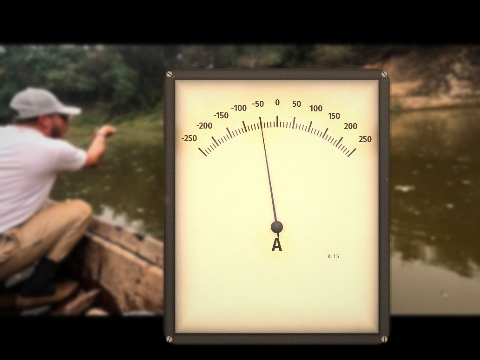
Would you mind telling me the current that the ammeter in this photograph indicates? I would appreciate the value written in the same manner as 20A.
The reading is -50A
